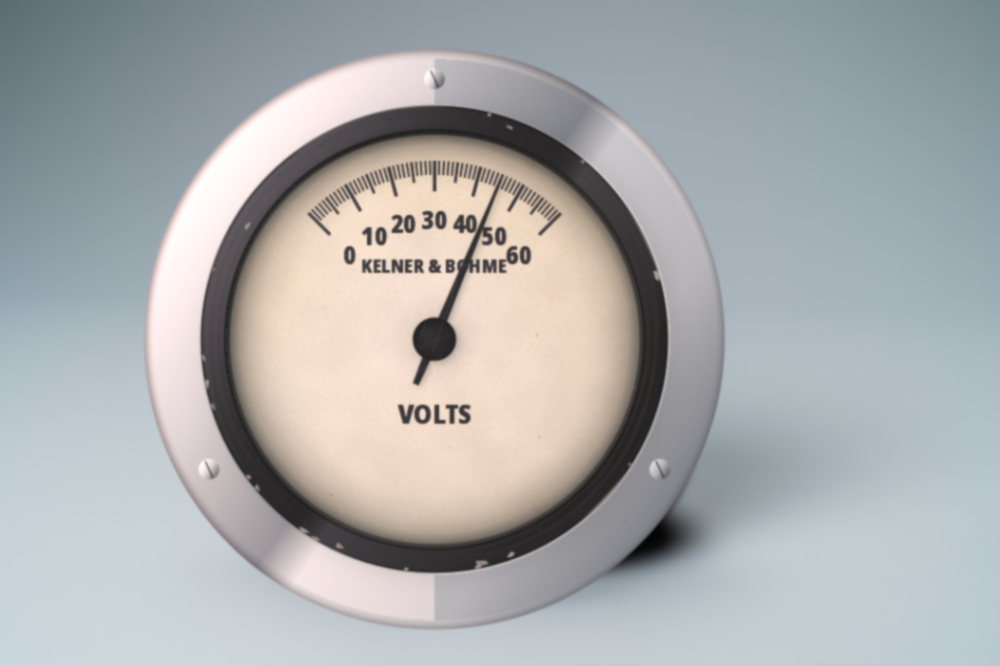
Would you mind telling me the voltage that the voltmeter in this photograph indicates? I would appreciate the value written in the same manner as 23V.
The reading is 45V
